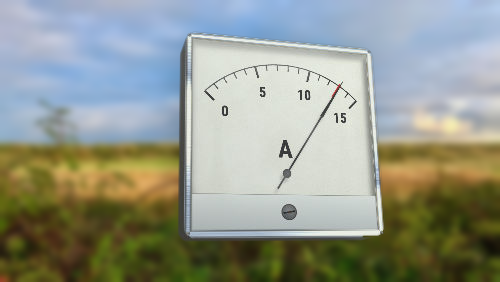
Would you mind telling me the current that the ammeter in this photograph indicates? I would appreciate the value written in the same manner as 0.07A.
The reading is 13A
